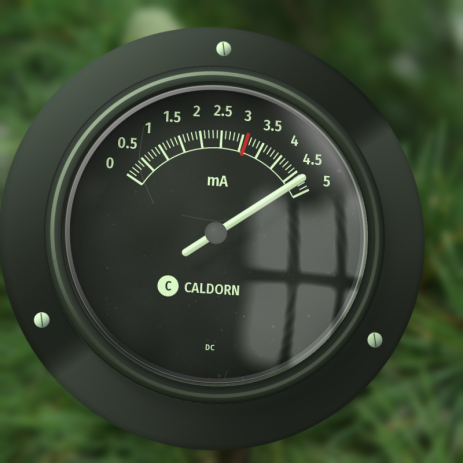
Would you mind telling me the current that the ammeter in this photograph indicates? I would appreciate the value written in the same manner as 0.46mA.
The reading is 4.7mA
